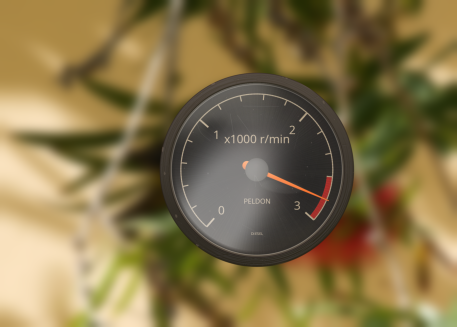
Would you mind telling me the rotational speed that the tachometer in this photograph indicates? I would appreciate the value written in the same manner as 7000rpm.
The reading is 2800rpm
